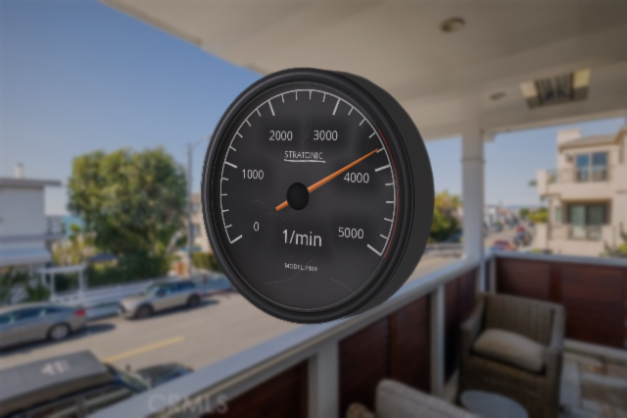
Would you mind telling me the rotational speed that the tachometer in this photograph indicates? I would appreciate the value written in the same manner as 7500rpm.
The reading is 3800rpm
